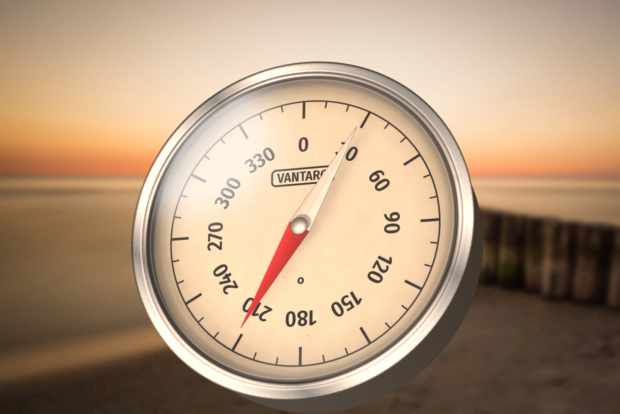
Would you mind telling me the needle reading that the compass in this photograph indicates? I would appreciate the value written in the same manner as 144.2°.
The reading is 210°
